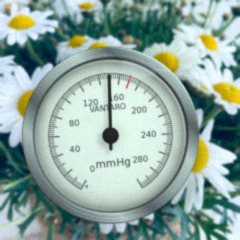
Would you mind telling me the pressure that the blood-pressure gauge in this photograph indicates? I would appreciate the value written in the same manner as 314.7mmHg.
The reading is 150mmHg
